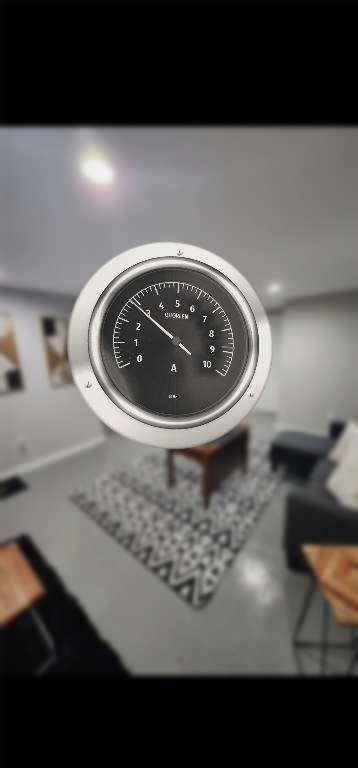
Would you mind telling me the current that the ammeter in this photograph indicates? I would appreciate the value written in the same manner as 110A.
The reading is 2.8A
